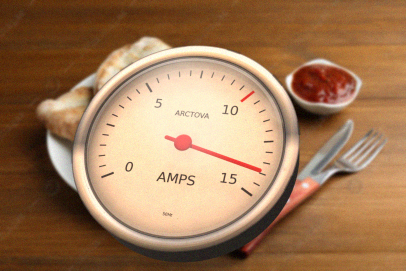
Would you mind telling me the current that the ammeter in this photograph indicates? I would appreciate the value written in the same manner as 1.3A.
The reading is 14A
